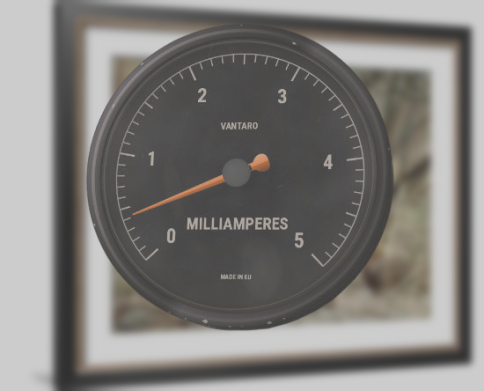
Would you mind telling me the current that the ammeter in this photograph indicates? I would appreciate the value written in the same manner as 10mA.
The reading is 0.4mA
